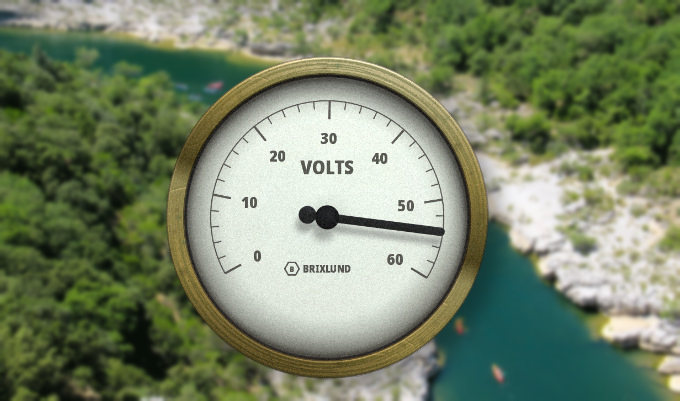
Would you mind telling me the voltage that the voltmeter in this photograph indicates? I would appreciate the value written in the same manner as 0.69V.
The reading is 54V
